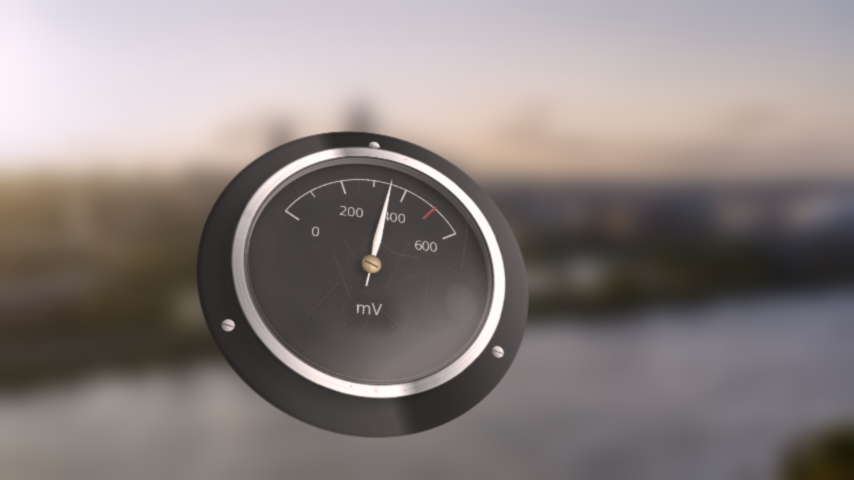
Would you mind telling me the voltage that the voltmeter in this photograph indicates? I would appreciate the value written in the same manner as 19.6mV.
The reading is 350mV
